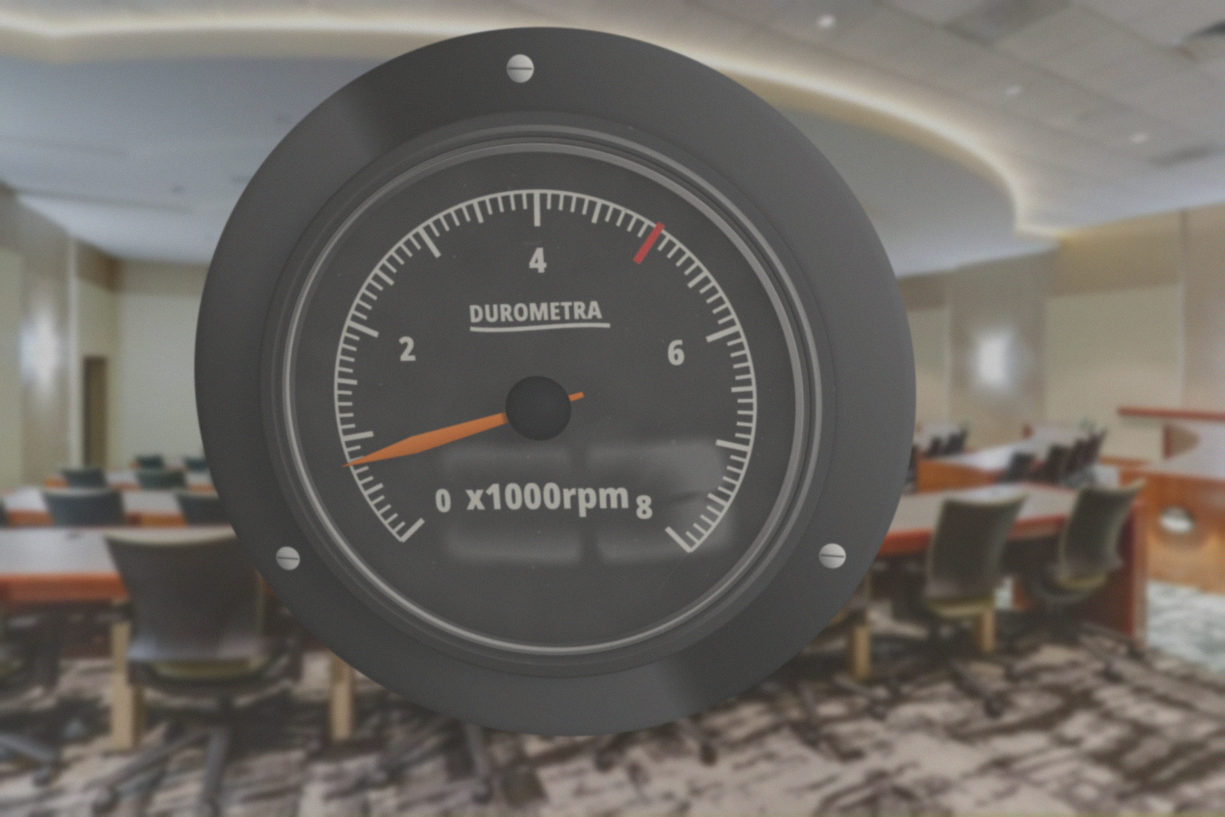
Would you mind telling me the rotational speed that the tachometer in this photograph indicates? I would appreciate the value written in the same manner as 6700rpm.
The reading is 800rpm
